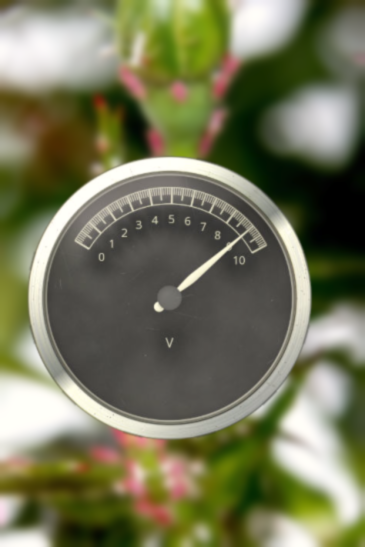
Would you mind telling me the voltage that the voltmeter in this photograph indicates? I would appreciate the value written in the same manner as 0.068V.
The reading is 9V
